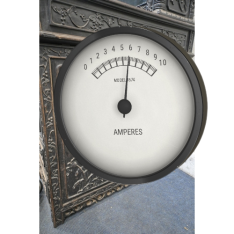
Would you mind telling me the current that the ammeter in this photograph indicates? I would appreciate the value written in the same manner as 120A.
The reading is 6A
